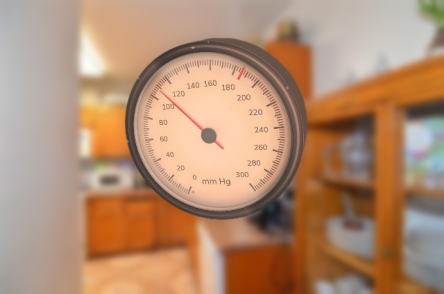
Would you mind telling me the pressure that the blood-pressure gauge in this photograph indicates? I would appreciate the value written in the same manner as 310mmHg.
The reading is 110mmHg
